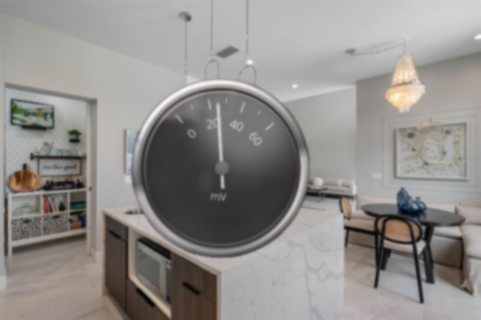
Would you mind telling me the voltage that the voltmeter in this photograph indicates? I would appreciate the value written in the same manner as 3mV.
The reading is 25mV
